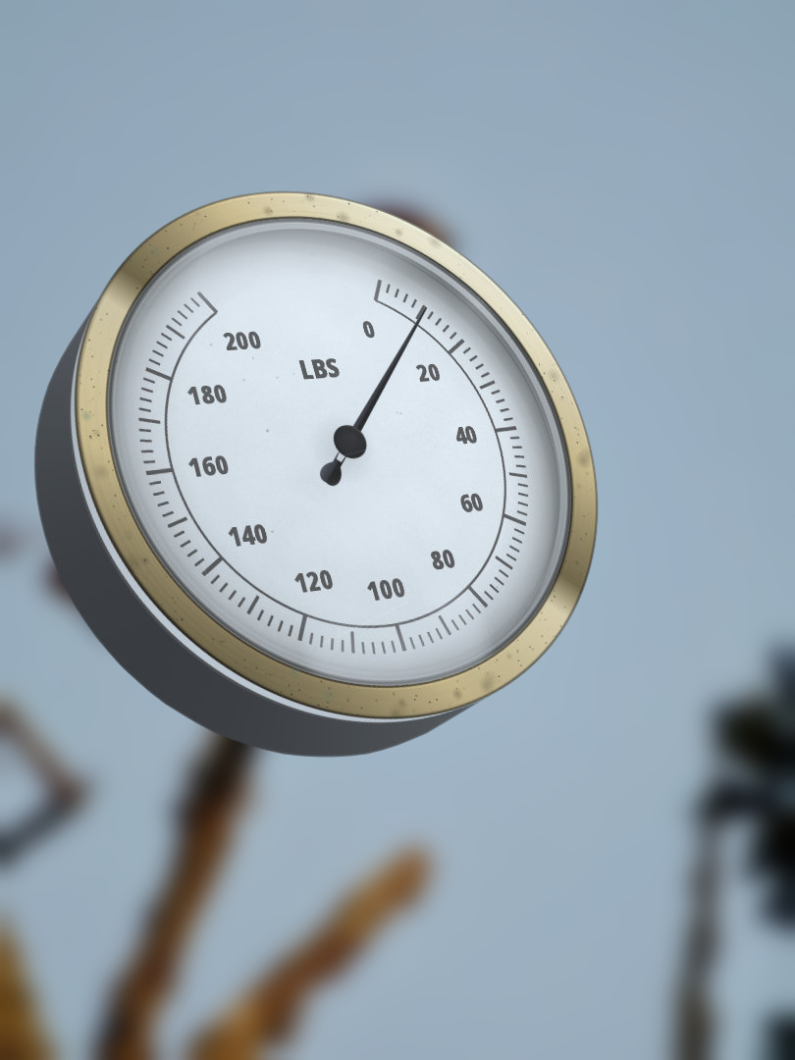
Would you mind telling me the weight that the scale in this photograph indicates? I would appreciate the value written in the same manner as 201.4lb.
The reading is 10lb
